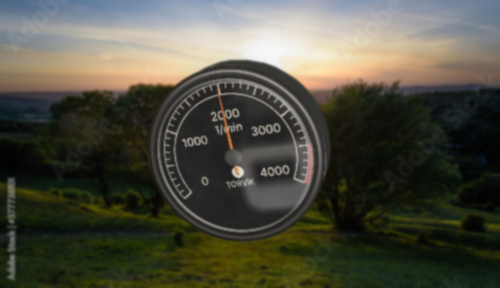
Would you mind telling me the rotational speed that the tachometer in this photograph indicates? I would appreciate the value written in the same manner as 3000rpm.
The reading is 2000rpm
